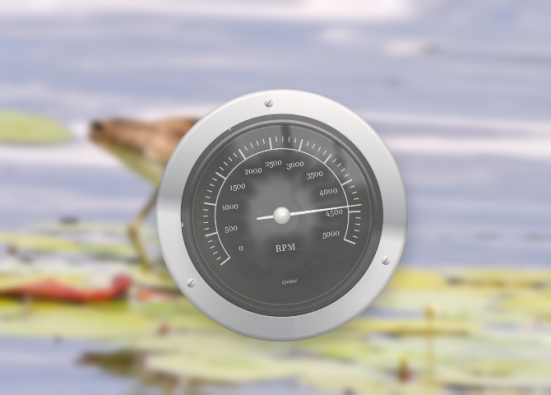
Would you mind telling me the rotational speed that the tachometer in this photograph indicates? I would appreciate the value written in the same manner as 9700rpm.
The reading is 4400rpm
